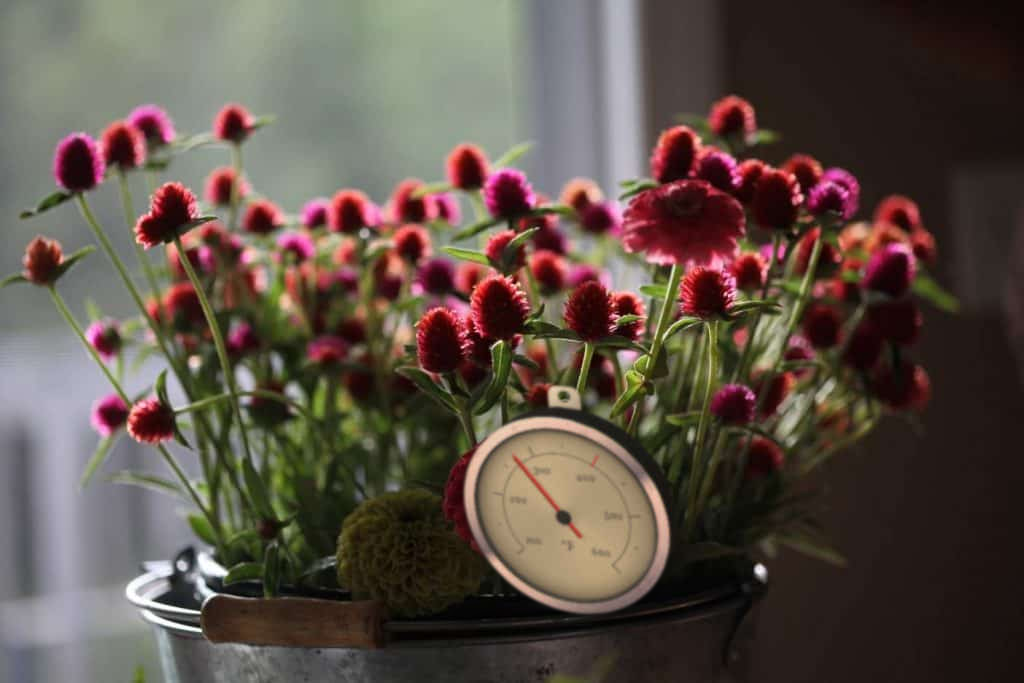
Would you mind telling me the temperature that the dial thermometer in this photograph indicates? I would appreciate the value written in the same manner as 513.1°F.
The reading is 275°F
